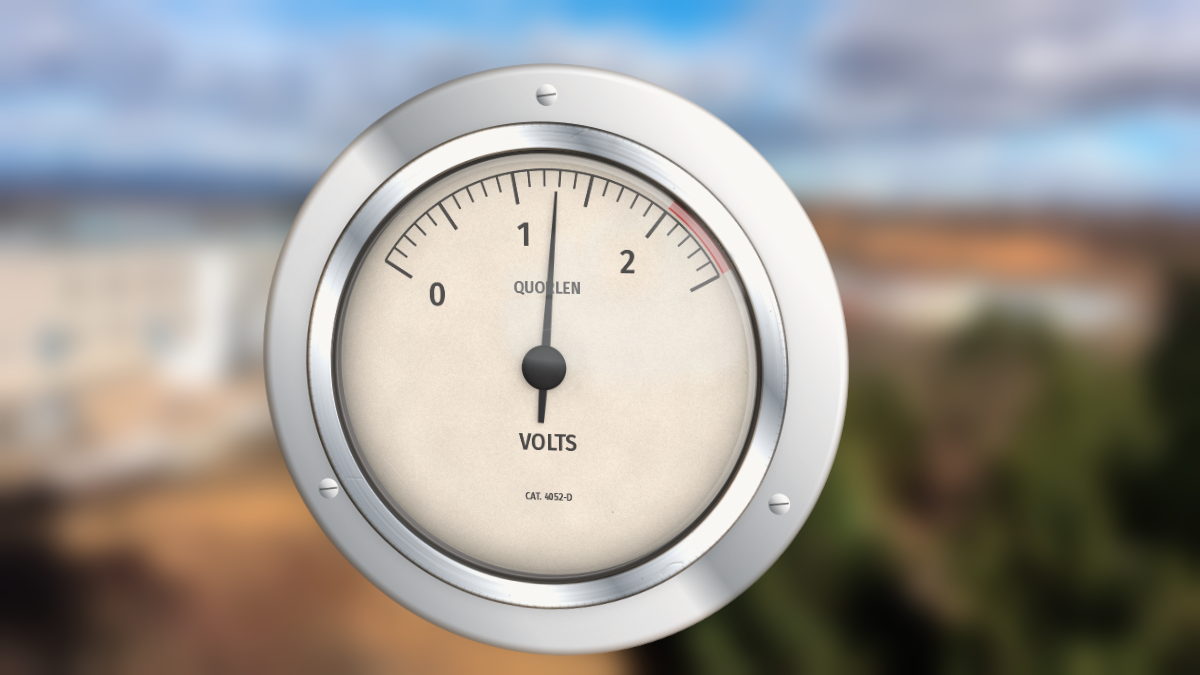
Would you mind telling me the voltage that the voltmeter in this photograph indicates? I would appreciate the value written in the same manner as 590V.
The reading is 1.3V
